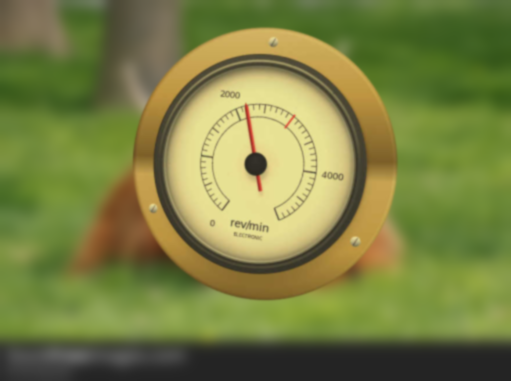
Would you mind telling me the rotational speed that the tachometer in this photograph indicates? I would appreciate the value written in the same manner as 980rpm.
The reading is 2200rpm
